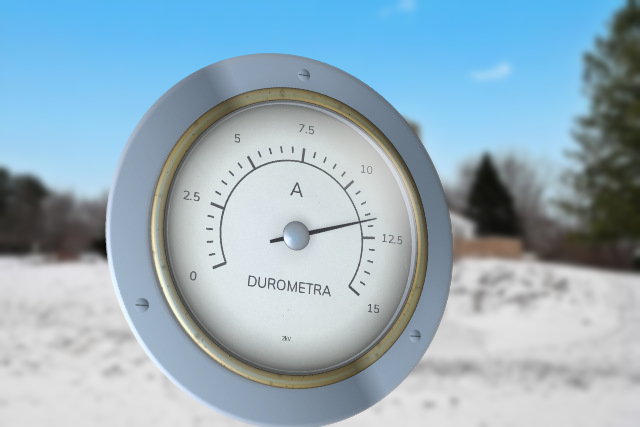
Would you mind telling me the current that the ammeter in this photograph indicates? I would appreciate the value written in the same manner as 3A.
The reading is 11.75A
